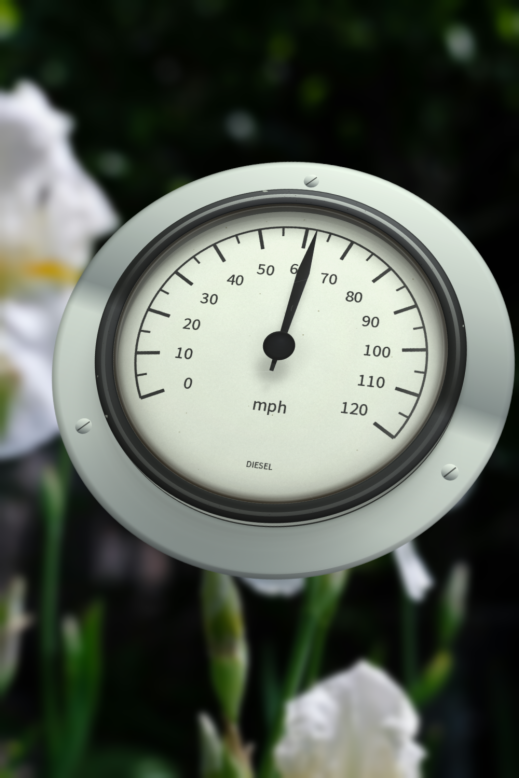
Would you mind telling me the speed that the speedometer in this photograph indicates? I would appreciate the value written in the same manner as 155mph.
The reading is 62.5mph
